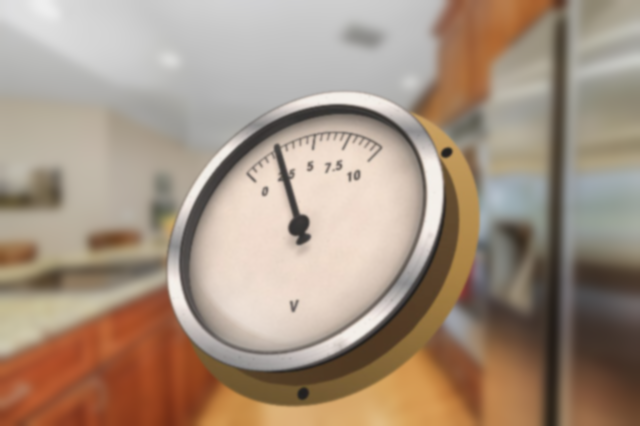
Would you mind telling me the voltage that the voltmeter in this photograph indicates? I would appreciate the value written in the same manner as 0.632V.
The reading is 2.5V
